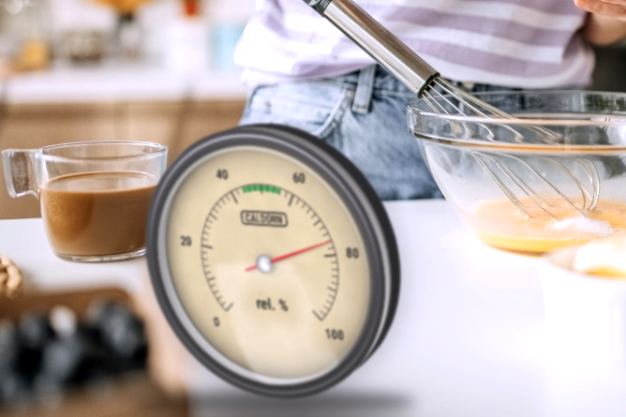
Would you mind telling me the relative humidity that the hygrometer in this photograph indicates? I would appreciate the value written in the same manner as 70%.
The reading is 76%
